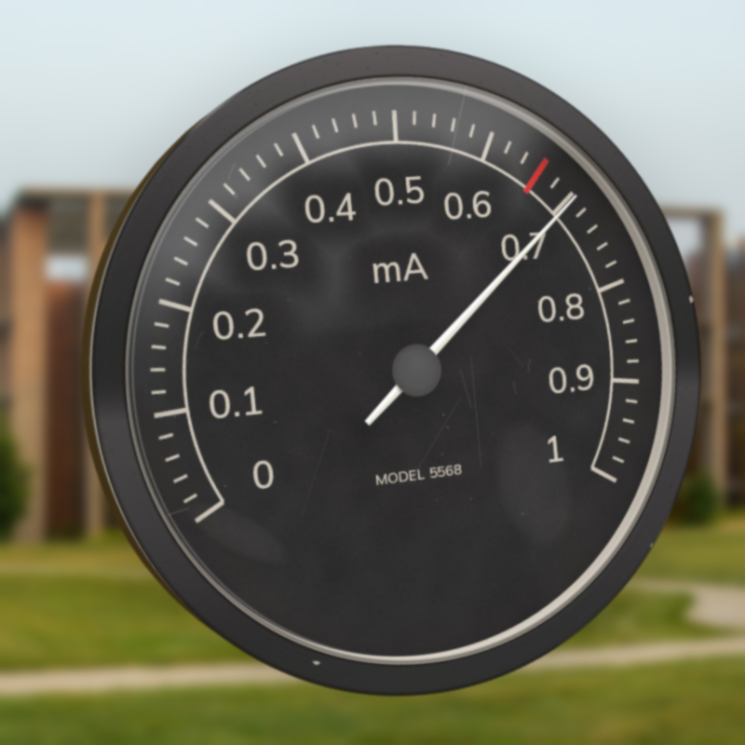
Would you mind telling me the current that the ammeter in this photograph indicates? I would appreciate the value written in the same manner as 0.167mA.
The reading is 0.7mA
